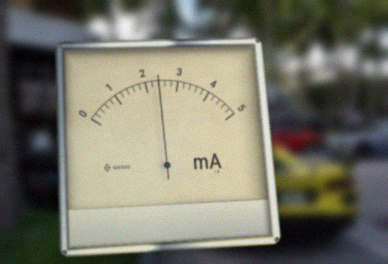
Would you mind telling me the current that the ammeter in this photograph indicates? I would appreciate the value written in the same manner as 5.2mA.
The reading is 2.4mA
